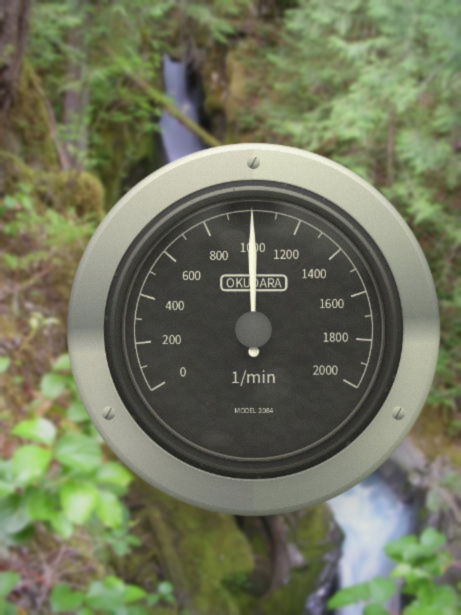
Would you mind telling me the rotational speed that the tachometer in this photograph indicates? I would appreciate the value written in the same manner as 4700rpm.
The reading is 1000rpm
